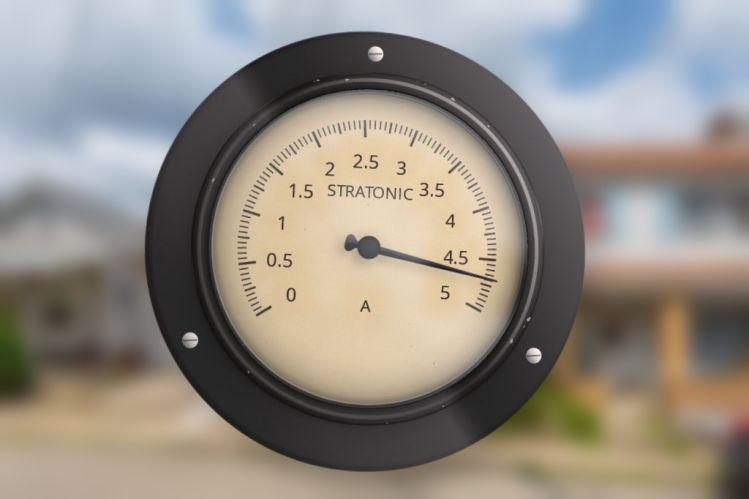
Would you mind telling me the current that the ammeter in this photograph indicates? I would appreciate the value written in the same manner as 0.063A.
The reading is 4.7A
